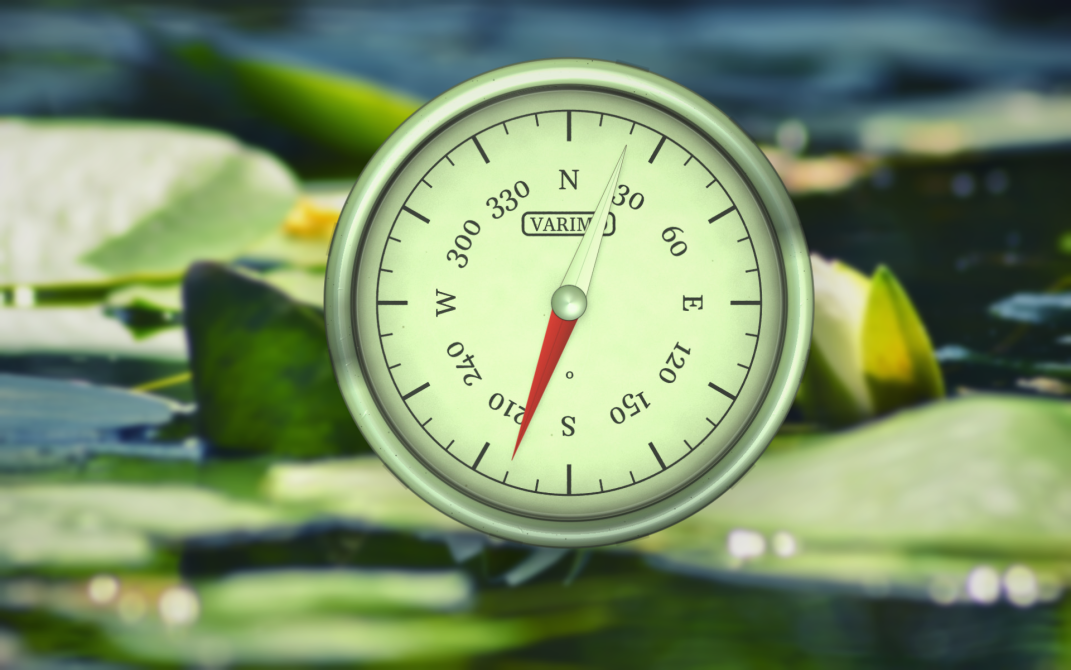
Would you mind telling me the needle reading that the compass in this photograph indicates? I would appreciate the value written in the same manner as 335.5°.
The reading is 200°
